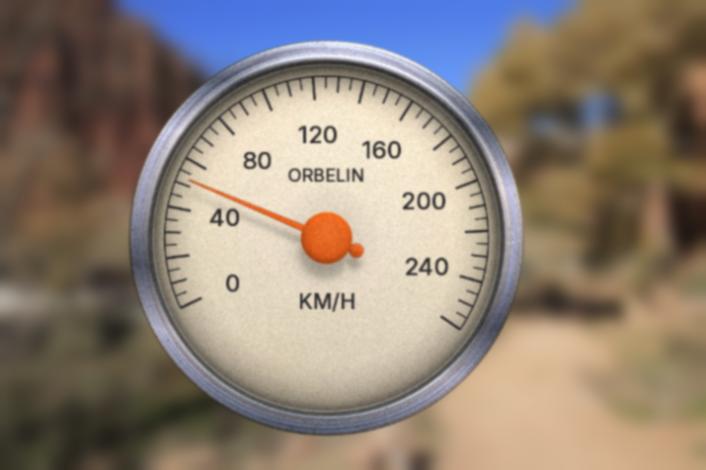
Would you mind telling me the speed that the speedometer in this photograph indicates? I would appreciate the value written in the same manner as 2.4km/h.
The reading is 52.5km/h
